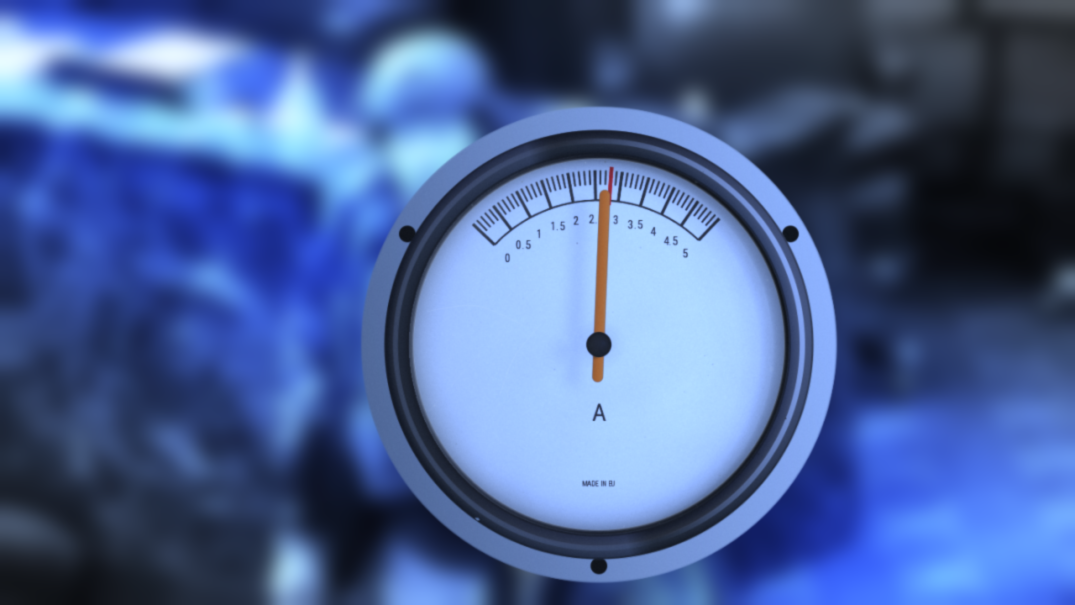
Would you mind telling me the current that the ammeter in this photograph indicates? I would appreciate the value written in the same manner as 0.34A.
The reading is 2.7A
